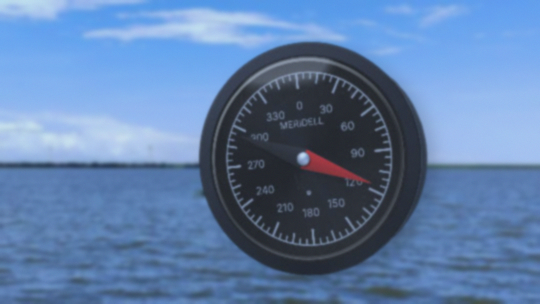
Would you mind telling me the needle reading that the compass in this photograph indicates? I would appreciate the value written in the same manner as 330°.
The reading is 115°
